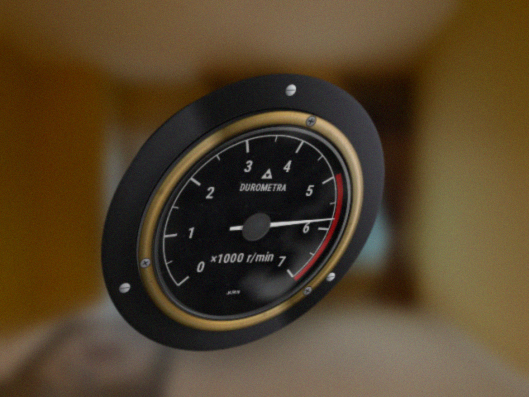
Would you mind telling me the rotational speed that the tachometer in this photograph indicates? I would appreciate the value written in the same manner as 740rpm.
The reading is 5750rpm
